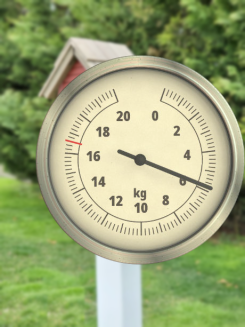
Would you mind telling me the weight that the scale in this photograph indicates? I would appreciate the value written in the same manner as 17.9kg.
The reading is 5.8kg
